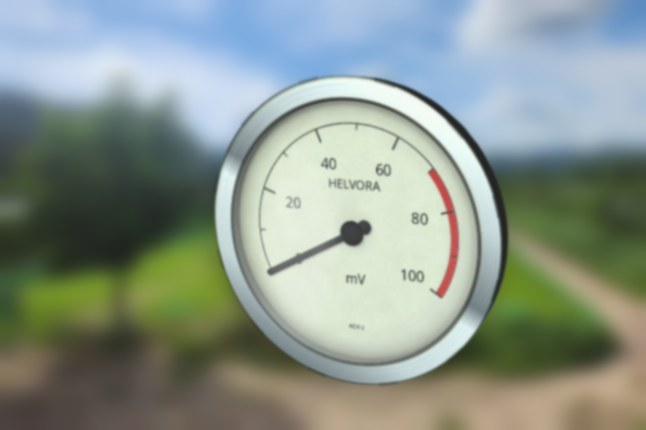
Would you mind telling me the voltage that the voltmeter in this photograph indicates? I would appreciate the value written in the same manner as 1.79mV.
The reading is 0mV
